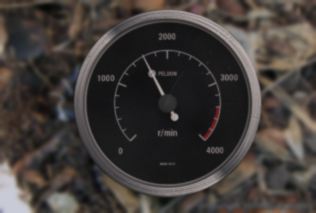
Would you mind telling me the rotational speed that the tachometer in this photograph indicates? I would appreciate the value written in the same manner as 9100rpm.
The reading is 1600rpm
